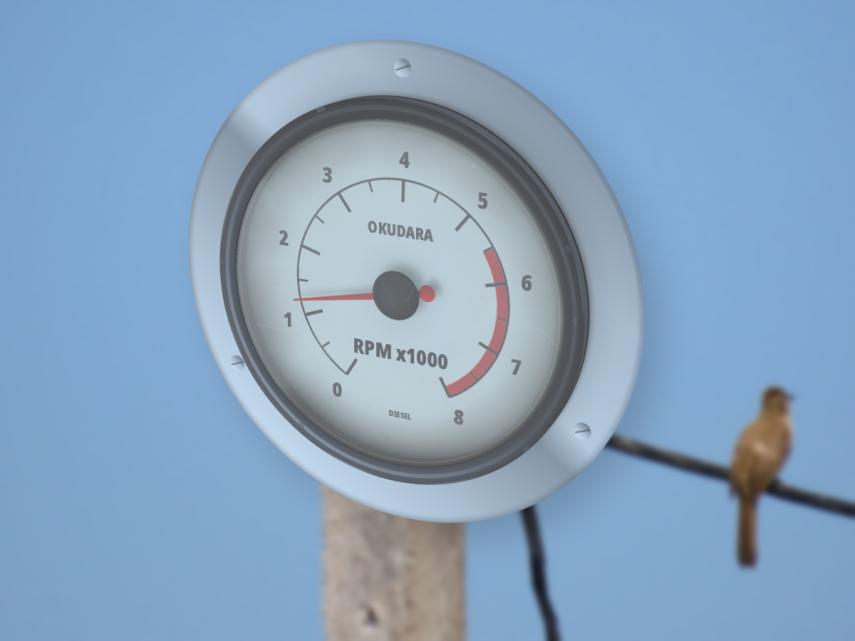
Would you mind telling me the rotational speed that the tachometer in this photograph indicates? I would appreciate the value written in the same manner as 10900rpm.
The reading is 1250rpm
